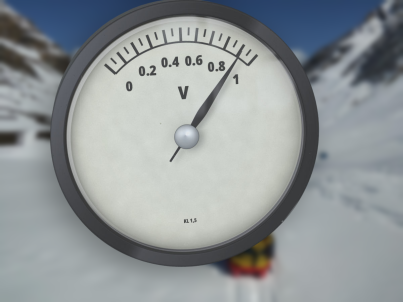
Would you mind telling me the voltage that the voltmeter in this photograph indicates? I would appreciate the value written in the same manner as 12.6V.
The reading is 0.9V
